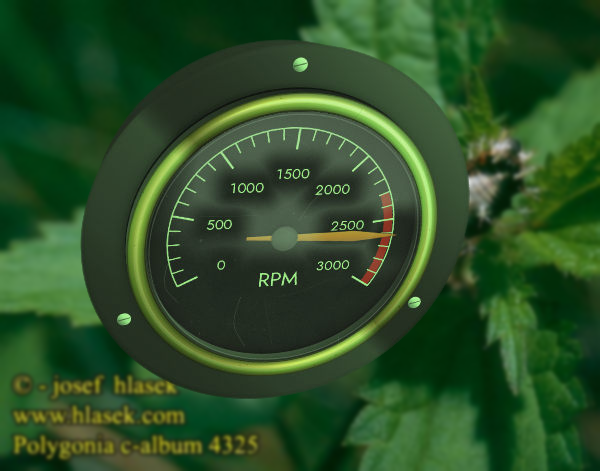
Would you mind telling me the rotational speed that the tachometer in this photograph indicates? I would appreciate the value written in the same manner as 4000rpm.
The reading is 2600rpm
